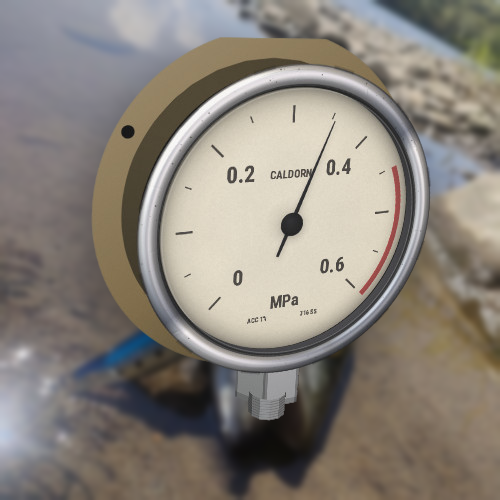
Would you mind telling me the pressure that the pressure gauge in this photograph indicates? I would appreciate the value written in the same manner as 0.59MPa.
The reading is 0.35MPa
